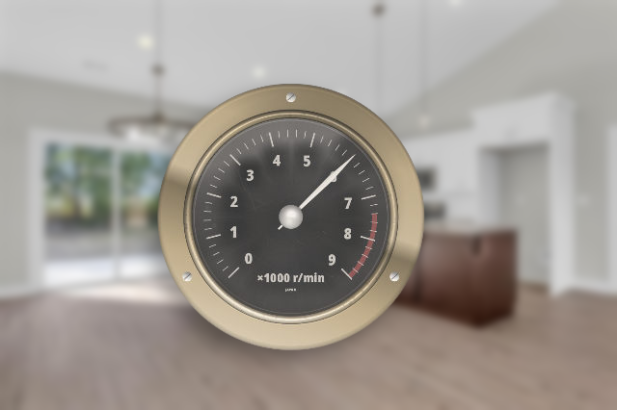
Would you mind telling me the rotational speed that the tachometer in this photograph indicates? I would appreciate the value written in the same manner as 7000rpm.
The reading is 6000rpm
